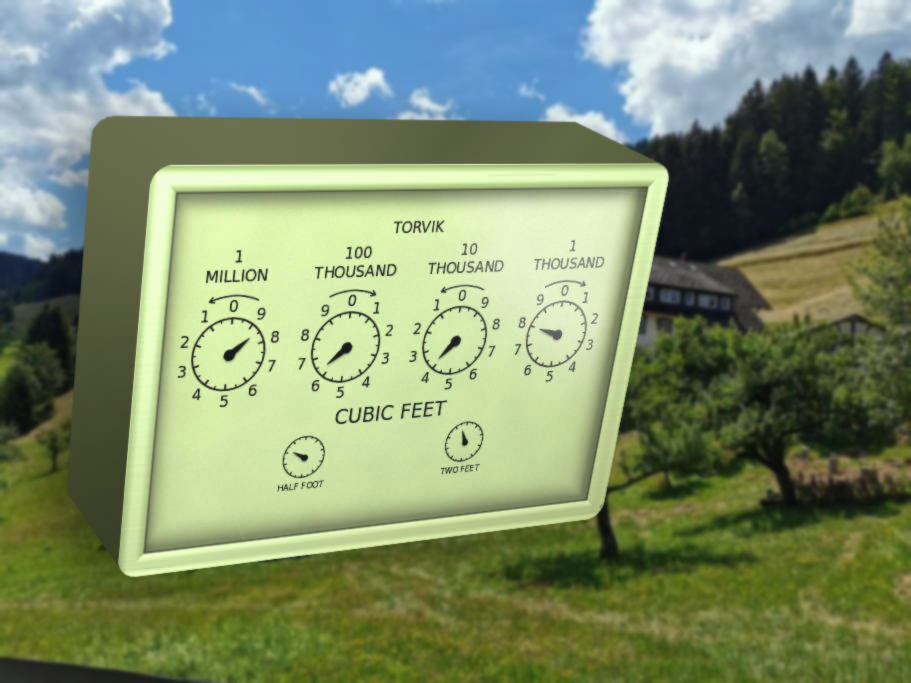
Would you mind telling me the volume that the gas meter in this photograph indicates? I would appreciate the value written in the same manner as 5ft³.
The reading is 863800ft³
